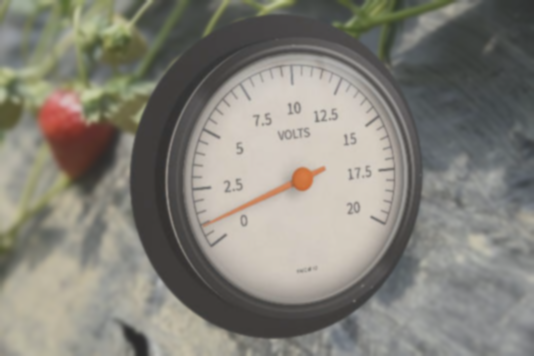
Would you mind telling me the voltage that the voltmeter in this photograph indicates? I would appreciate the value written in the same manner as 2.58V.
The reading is 1V
